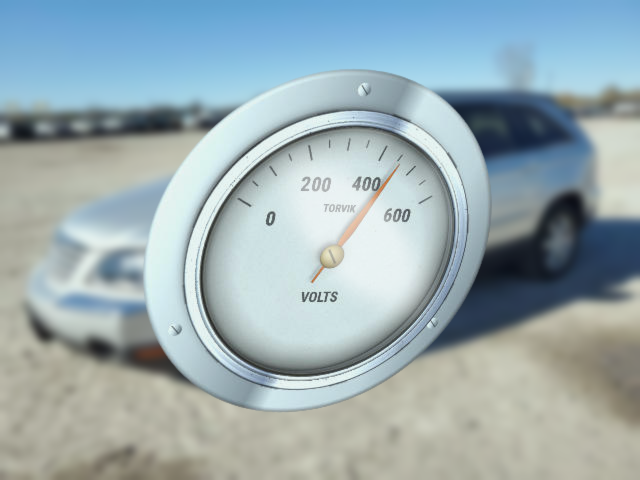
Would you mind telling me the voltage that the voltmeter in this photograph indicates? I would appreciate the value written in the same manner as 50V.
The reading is 450V
